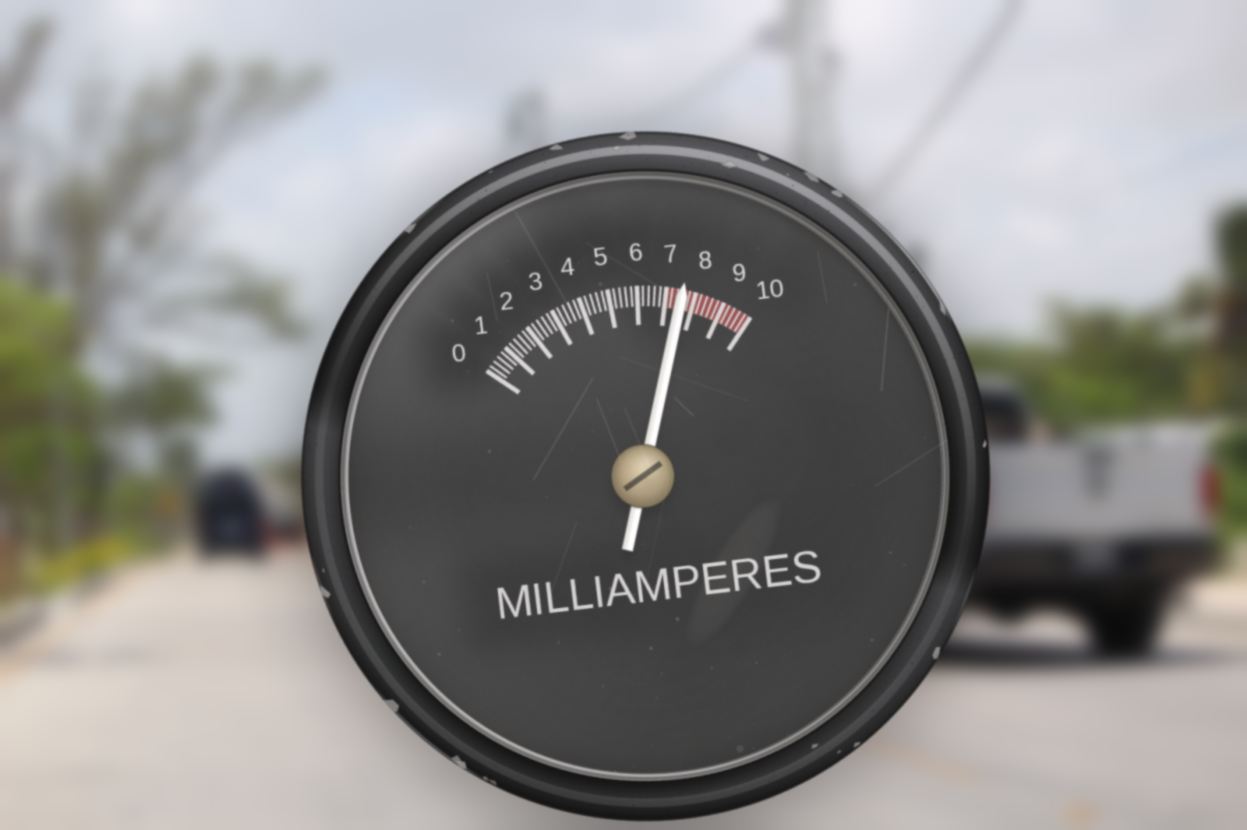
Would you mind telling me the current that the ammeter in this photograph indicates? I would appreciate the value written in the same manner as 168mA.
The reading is 7.6mA
